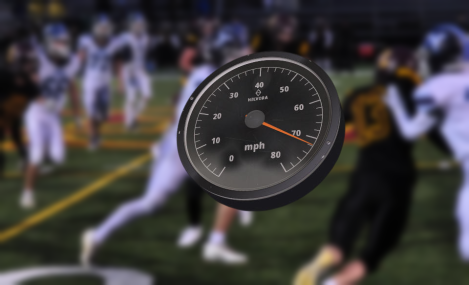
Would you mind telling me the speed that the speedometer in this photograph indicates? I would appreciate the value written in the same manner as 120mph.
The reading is 72mph
